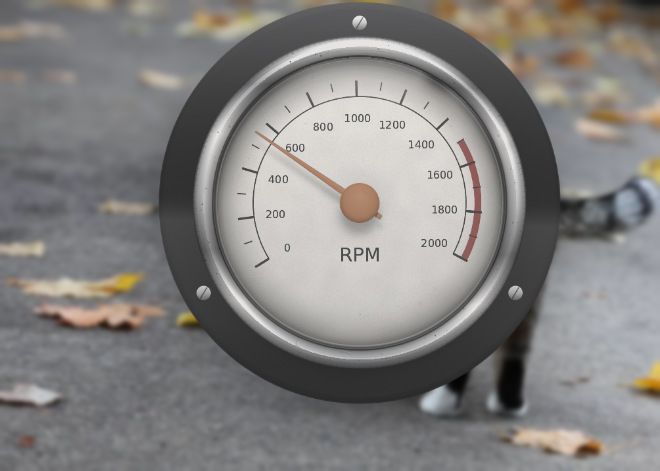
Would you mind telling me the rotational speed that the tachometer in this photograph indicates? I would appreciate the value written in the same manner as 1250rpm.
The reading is 550rpm
